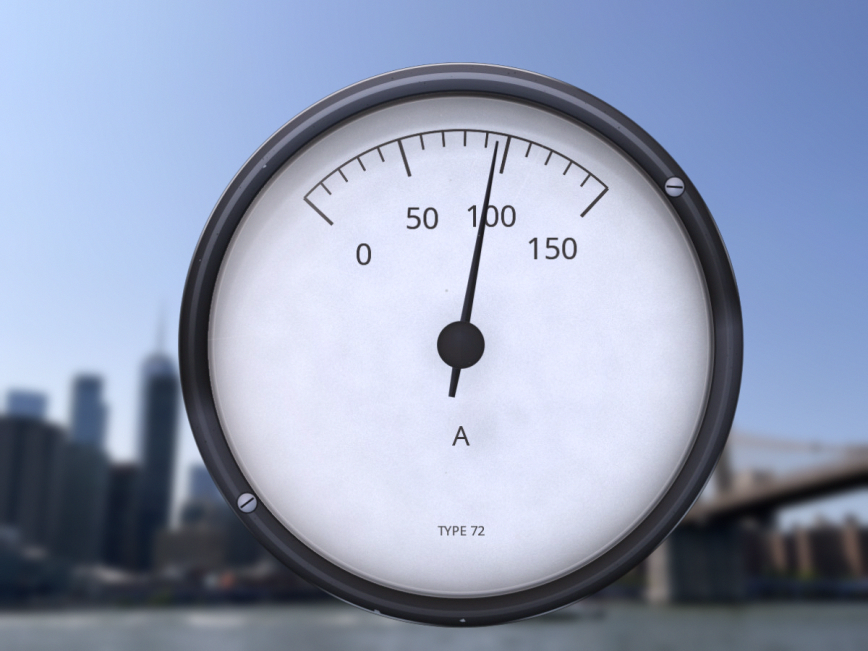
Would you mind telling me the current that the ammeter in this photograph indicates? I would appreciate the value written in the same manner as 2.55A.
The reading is 95A
